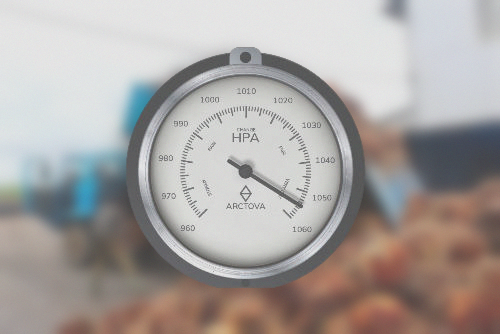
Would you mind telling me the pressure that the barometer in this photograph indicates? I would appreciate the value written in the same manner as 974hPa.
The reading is 1055hPa
